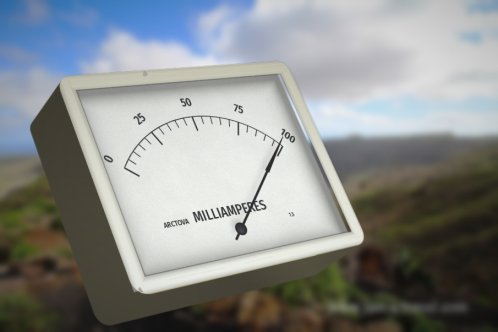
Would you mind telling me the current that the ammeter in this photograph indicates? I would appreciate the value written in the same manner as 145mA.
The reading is 97.5mA
